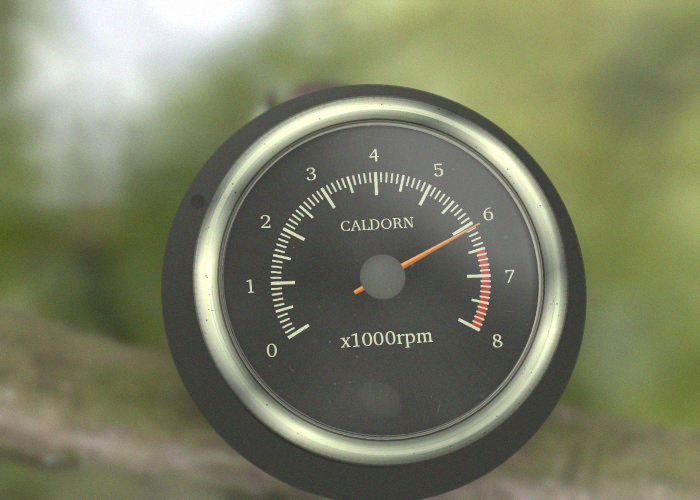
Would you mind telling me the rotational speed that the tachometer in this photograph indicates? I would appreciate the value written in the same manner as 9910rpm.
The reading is 6100rpm
